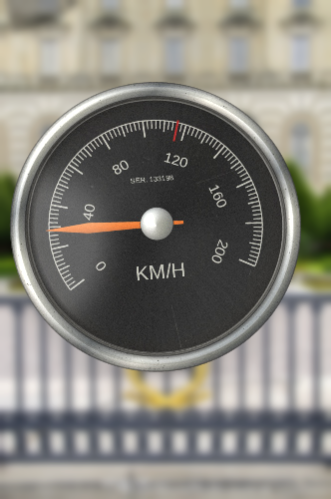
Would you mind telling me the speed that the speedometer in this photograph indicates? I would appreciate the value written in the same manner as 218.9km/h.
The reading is 28km/h
